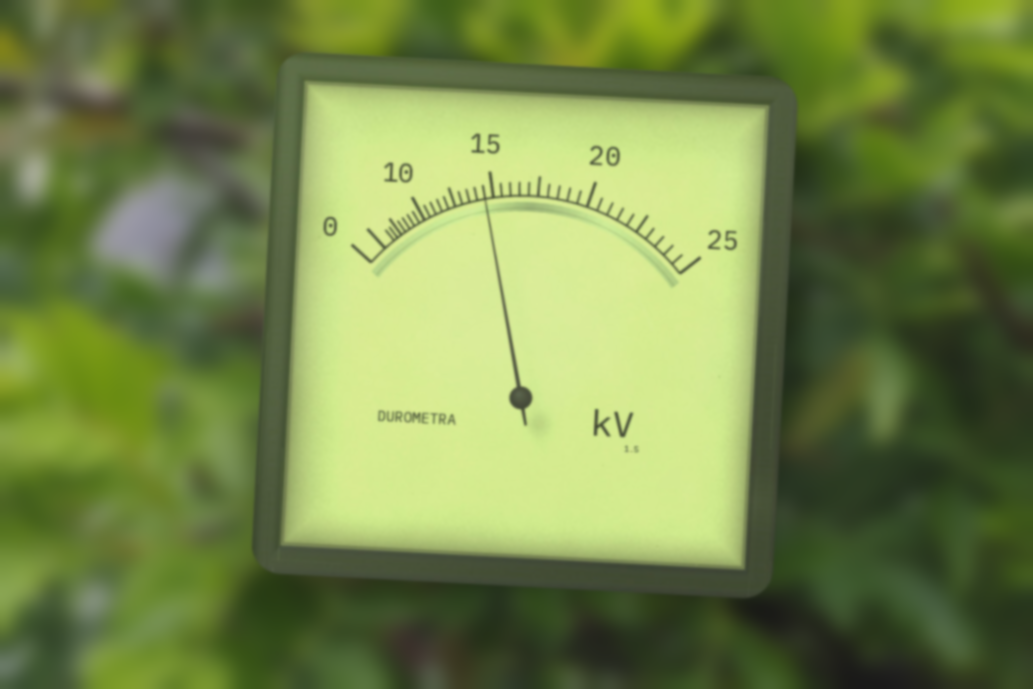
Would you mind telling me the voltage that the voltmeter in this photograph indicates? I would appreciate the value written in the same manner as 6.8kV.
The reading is 14.5kV
